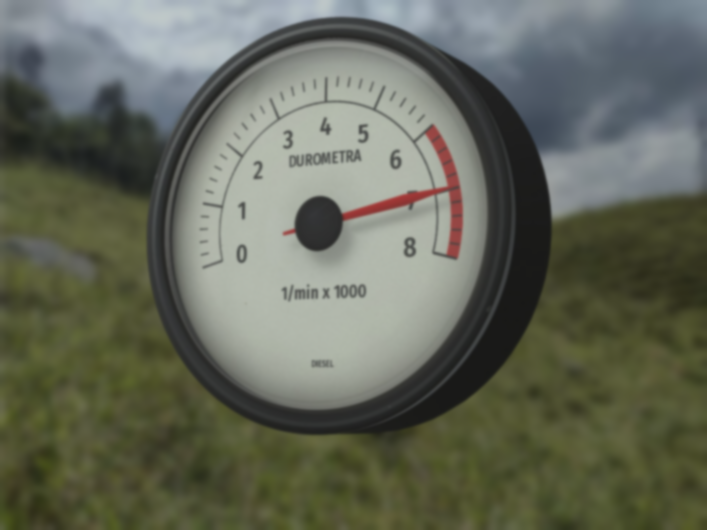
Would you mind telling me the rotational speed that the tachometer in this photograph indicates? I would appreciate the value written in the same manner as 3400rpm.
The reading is 7000rpm
